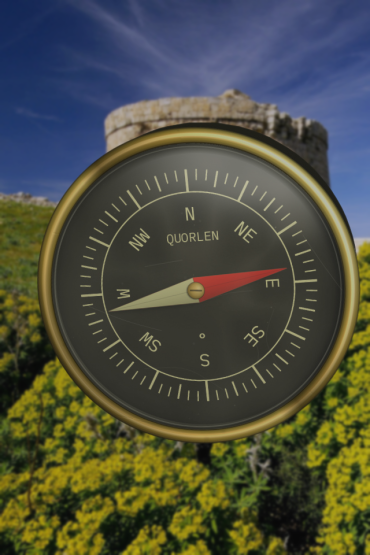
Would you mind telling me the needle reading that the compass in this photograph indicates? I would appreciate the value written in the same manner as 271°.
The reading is 80°
